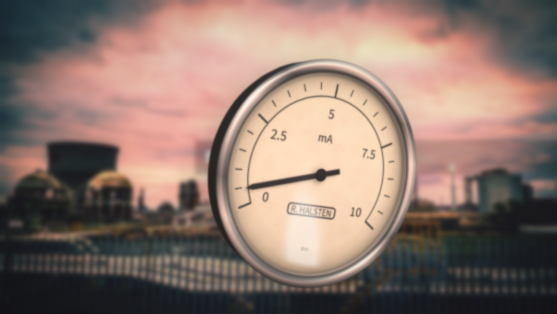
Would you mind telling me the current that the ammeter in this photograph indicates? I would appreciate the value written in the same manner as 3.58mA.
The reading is 0.5mA
